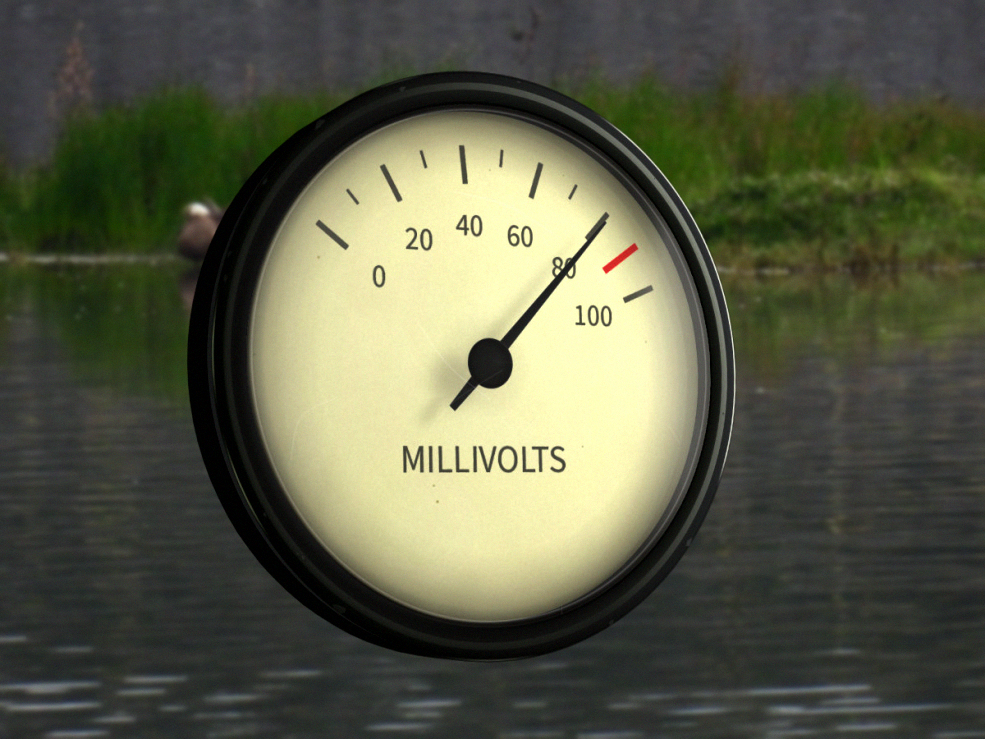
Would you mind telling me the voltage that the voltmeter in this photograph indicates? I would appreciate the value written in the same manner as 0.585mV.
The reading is 80mV
